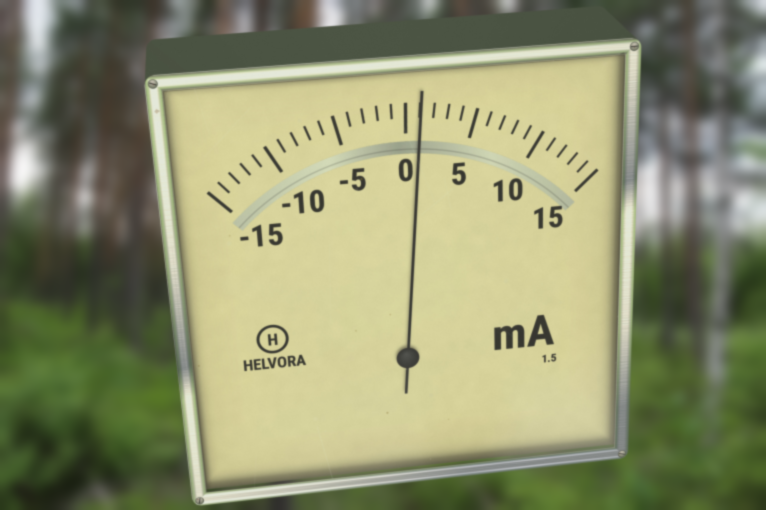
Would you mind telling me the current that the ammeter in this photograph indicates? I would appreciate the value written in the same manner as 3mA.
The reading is 1mA
